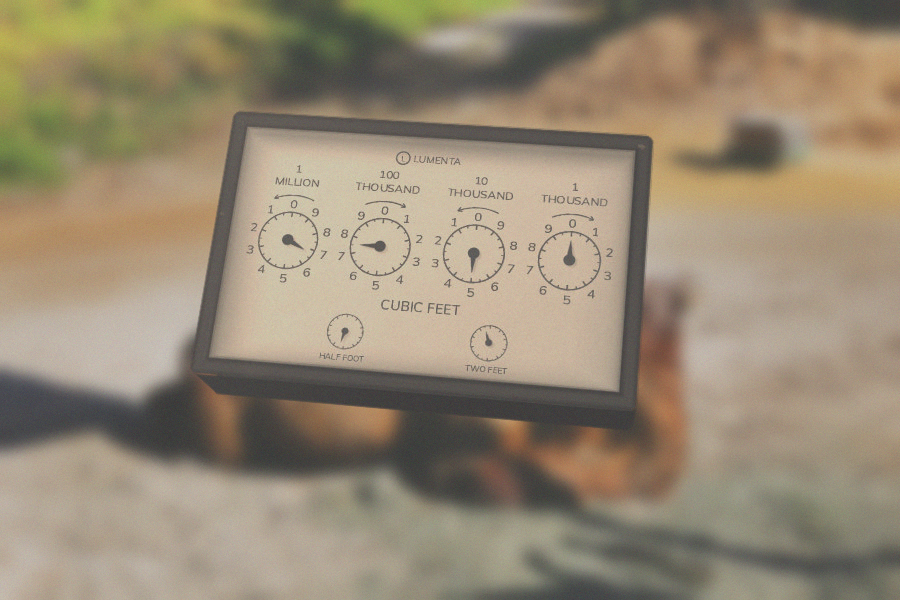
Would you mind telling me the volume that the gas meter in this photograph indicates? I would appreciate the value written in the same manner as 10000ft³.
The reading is 675000ft³
